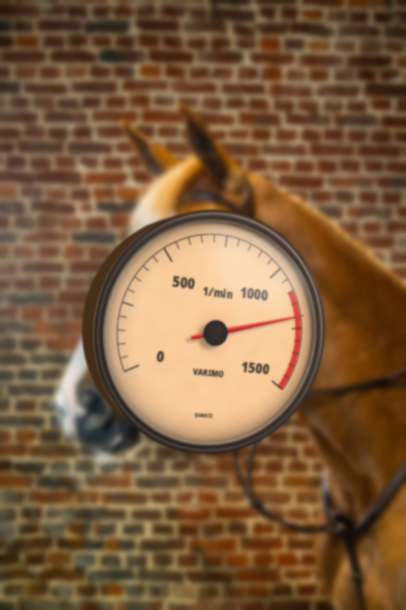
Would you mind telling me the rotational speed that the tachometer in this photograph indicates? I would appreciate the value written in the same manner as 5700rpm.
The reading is 1200rpm
